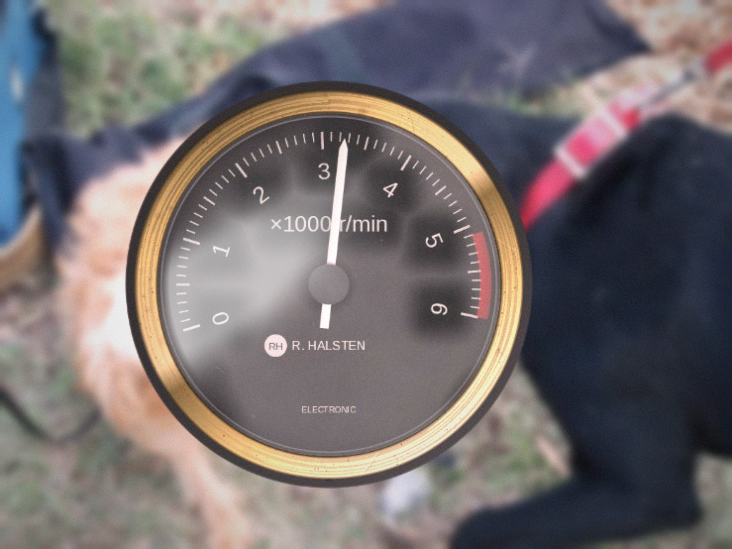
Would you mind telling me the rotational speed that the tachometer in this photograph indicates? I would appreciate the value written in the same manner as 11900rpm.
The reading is 3250rpm
